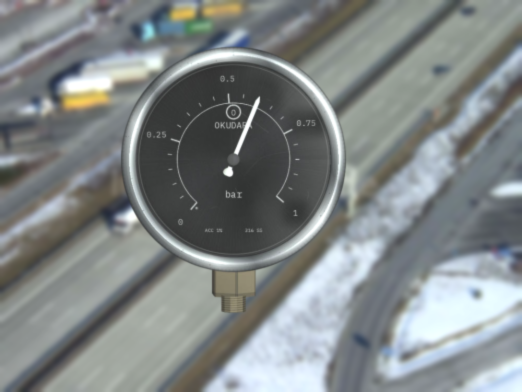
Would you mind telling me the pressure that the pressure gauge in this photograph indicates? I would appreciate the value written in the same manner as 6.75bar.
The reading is 0.6bar
